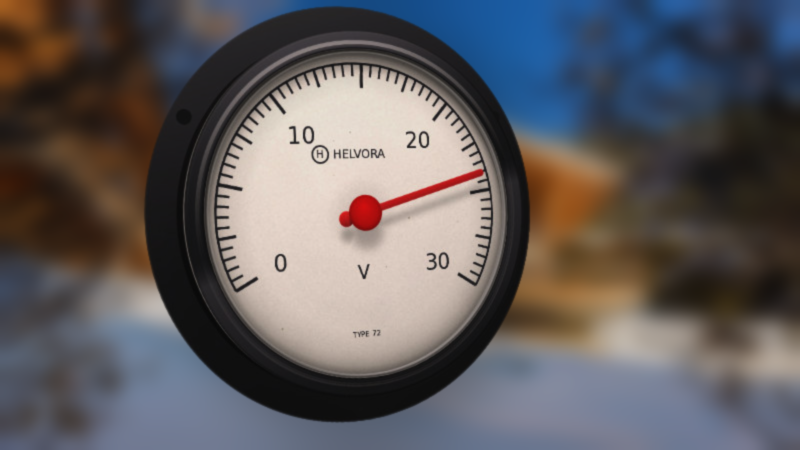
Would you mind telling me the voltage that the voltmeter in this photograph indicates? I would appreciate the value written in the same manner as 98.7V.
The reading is 24V
